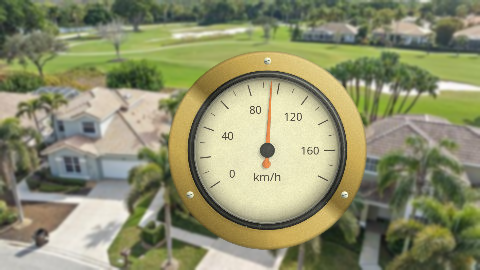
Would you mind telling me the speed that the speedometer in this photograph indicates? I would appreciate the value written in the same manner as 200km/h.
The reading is 95km/h
